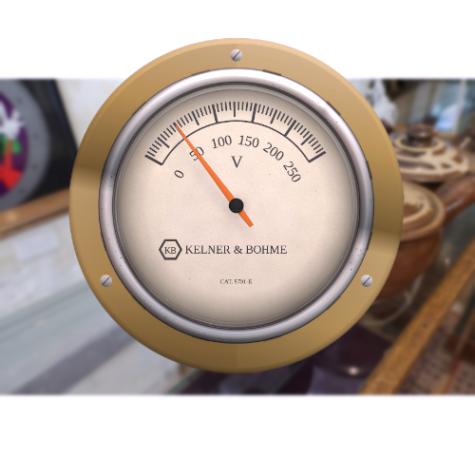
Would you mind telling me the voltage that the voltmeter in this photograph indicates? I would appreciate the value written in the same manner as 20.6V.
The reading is 50V
